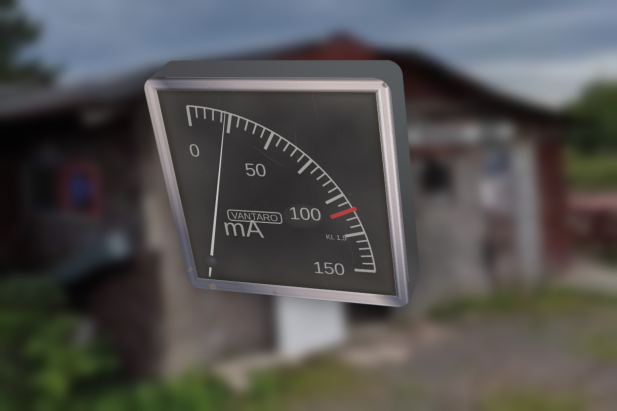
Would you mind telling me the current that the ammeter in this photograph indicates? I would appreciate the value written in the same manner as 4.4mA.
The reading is 22.5mA
